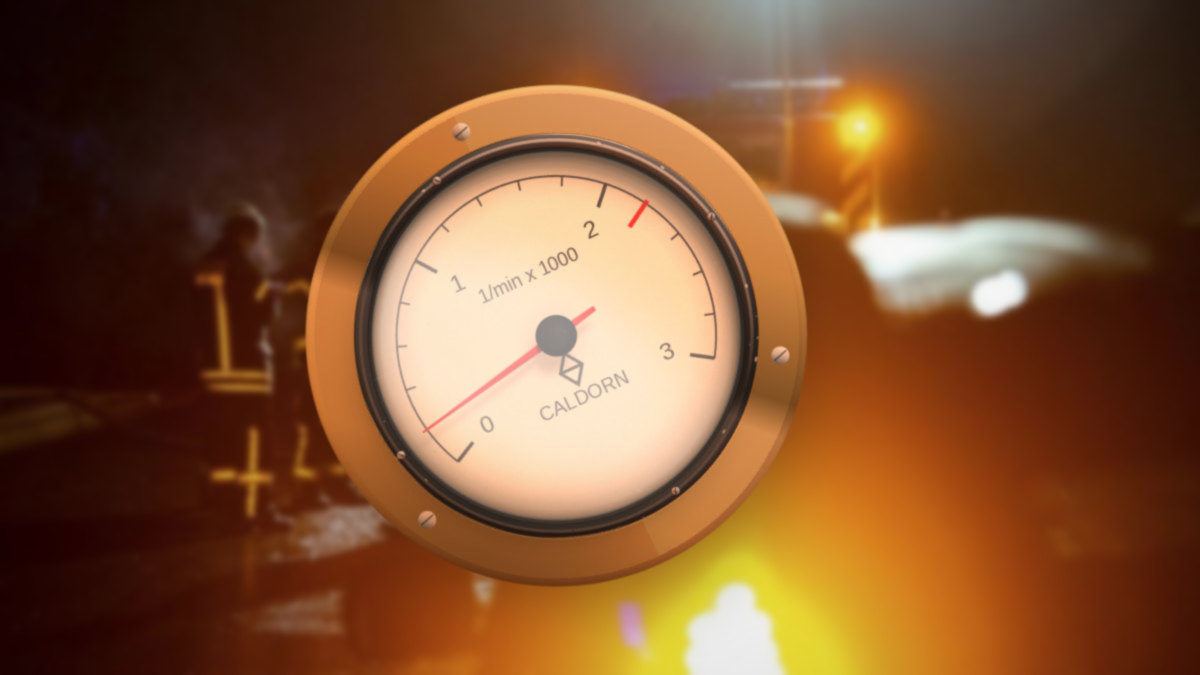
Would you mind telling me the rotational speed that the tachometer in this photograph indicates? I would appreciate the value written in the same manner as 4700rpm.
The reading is 200rpm
